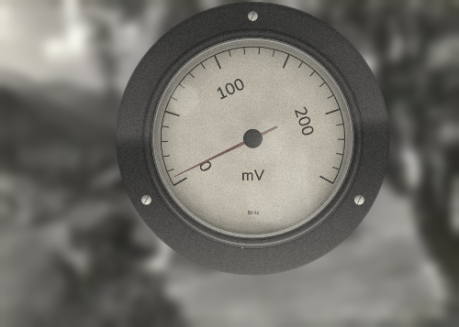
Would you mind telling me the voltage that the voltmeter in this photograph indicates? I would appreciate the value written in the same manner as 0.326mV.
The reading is 5mV
